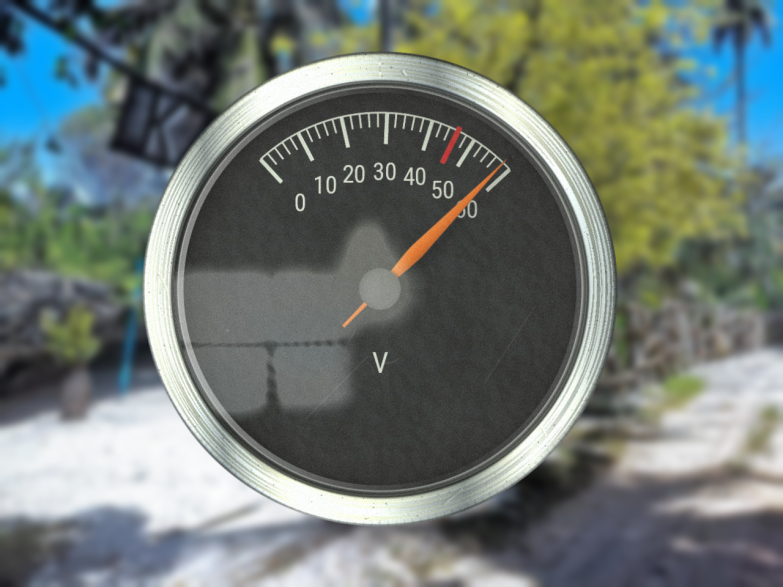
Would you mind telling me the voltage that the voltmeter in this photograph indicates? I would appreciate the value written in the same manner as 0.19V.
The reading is 58V
